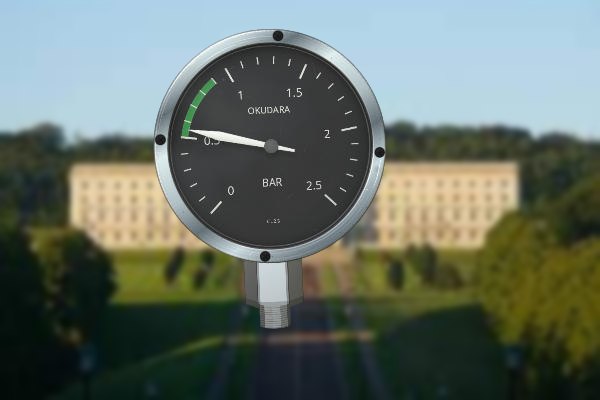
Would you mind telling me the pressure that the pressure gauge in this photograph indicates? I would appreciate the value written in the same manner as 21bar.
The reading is 0.55bar
